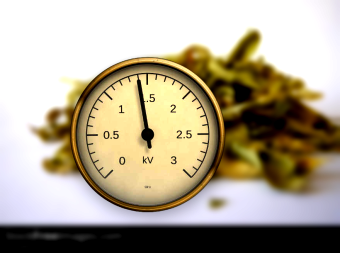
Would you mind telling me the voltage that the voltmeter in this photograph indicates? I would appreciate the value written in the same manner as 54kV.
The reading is 1.4kV
